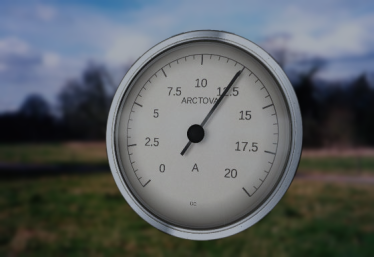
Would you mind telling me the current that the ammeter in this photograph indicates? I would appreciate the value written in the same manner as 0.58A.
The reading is 12.5A
